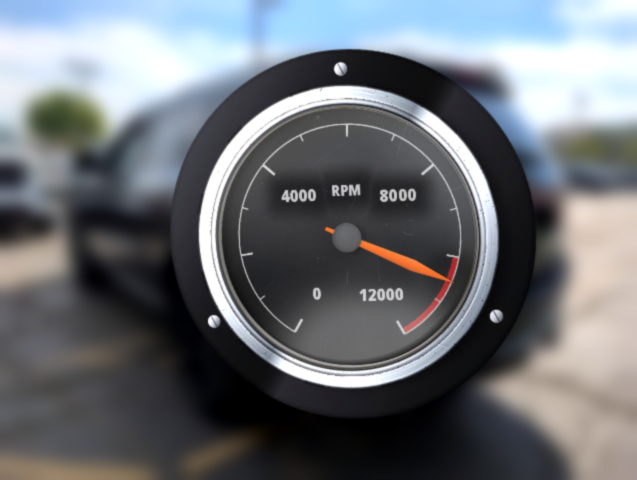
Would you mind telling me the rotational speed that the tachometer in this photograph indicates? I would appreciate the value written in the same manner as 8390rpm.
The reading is 10500rpm
